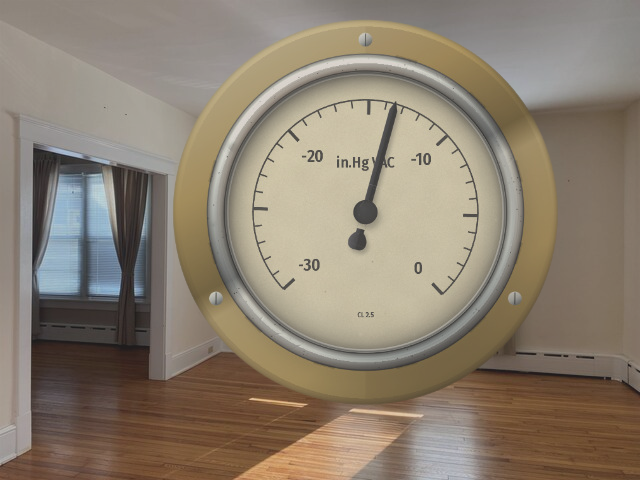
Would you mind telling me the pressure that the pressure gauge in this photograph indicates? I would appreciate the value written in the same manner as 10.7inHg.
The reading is -13.5inHg
